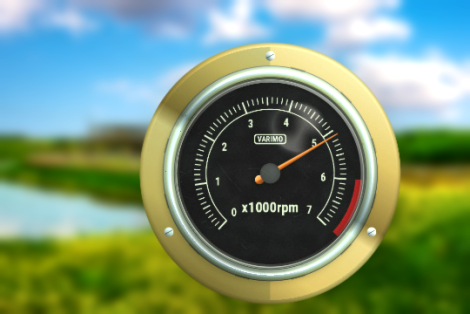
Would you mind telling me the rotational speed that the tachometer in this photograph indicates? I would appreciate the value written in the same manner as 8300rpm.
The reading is 5100rpm
